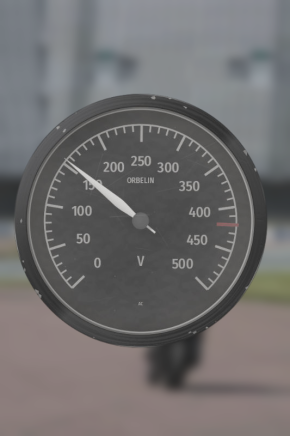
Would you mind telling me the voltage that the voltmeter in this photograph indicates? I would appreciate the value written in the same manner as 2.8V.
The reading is 155V
